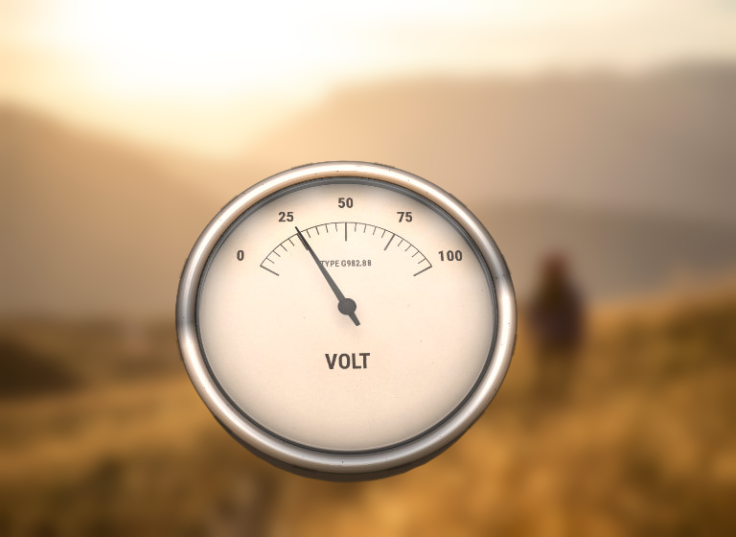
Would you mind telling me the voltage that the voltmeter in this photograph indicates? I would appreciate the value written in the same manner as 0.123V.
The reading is 25V
